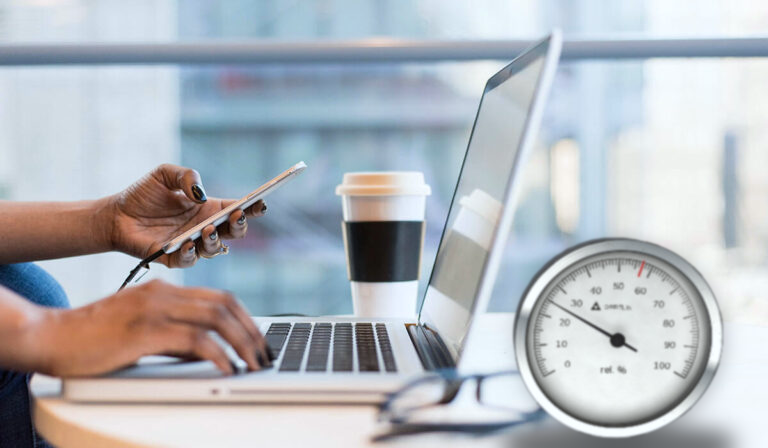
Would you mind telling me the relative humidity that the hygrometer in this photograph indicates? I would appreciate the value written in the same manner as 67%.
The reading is 25%
